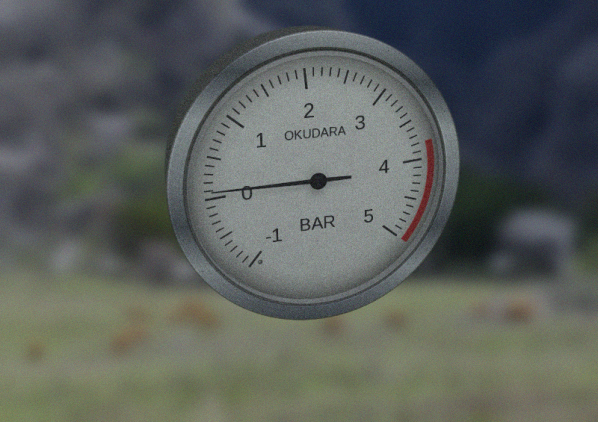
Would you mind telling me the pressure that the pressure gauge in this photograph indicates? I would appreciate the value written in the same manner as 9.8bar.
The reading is 0.1bar
